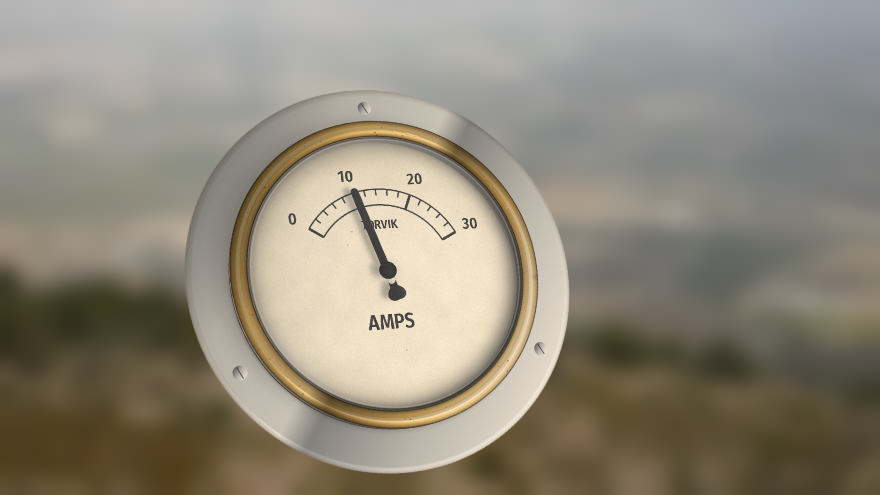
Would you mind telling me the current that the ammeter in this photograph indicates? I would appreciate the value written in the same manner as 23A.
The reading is 10A
